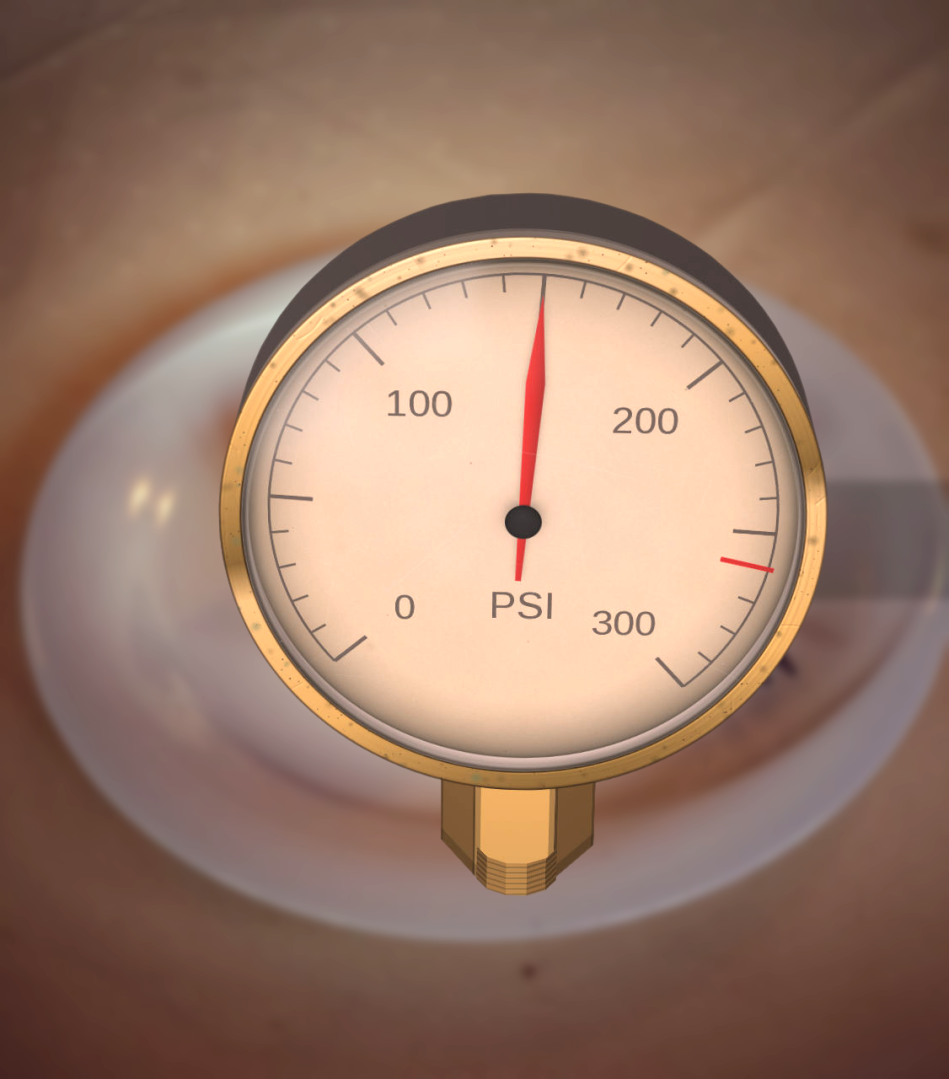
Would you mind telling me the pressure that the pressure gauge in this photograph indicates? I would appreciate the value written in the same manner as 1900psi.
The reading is 150psi
